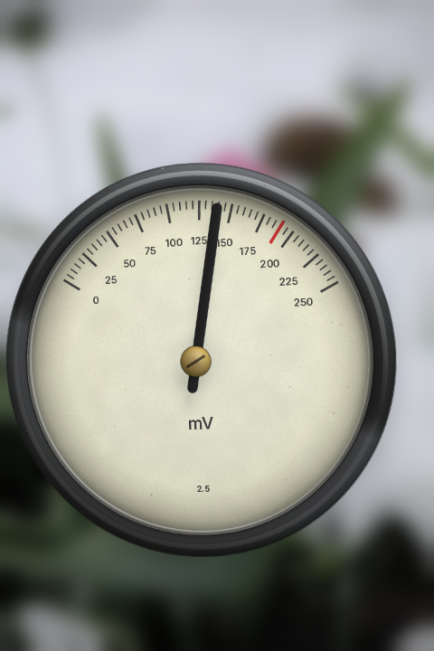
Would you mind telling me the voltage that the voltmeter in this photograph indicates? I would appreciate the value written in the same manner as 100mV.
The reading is 140mV
